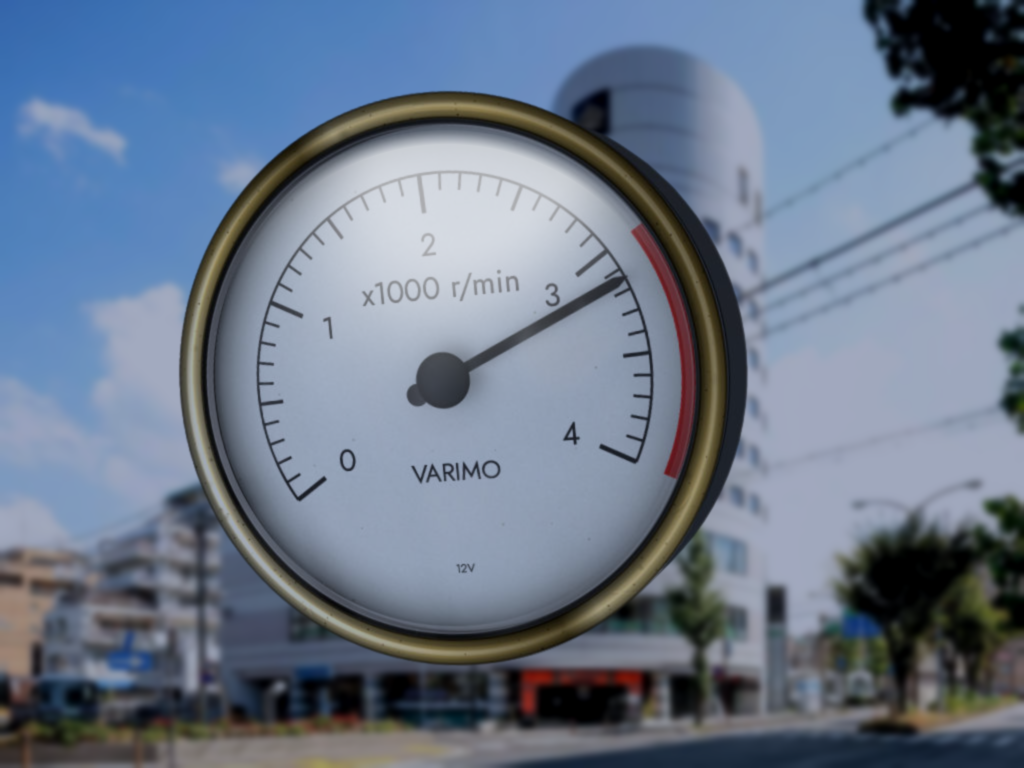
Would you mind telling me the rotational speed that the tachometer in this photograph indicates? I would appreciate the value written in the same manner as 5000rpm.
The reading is 3150rpm
